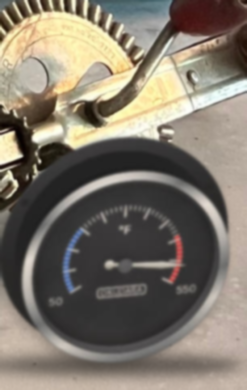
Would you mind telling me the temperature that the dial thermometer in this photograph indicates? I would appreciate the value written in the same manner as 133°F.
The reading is 500°F
